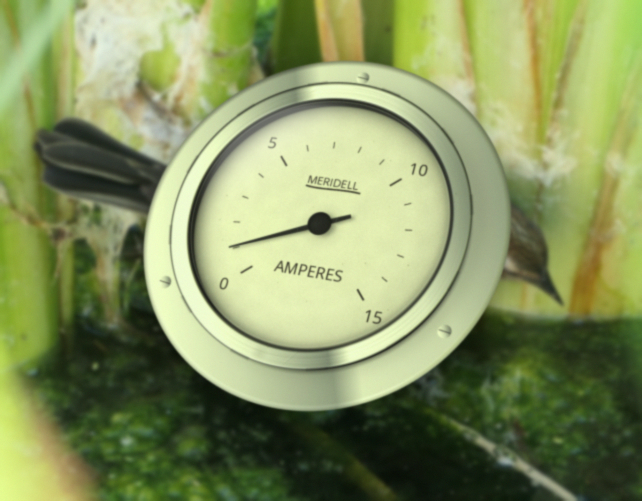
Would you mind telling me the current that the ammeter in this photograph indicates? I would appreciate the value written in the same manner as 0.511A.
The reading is 1A
